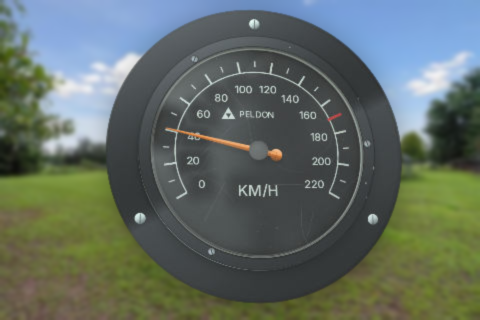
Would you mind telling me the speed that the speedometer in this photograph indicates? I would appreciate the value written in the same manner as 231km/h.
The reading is 40km/h
